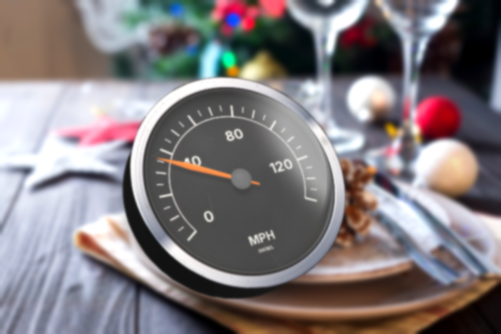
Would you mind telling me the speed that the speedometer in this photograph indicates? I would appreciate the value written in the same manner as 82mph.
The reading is 35mph
